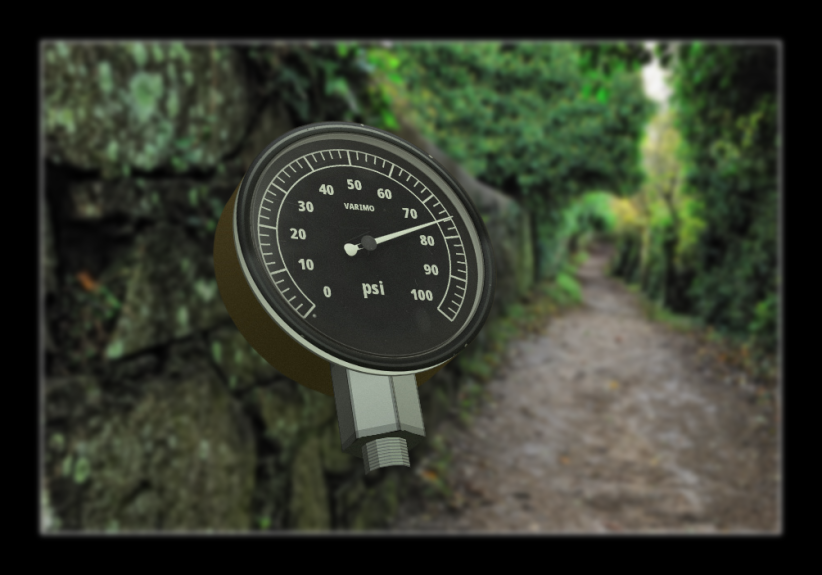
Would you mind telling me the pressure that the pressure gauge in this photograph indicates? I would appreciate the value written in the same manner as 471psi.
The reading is 76psi
